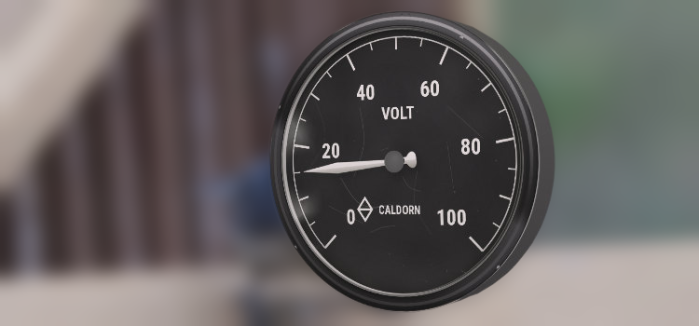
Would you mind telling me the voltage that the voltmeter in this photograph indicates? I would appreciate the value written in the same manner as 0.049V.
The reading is 15V
